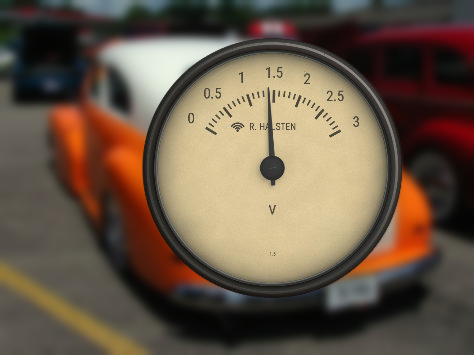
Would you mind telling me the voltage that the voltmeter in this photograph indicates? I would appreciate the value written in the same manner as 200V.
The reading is 1.4V
